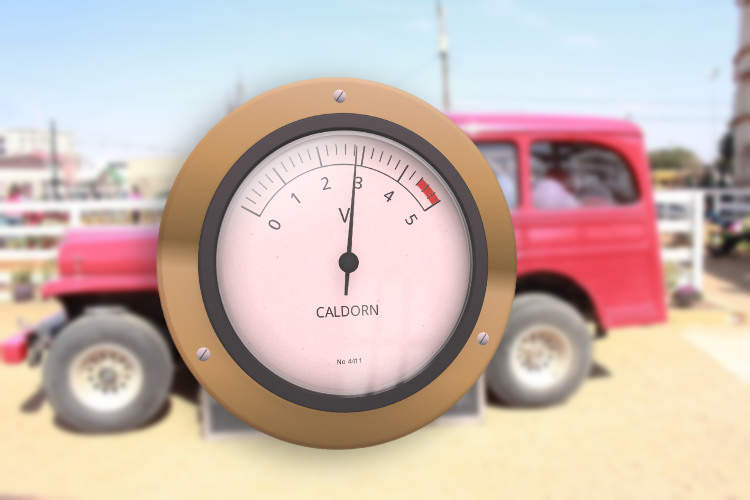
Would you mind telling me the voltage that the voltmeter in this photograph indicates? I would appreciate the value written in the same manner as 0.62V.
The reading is 2.8V
